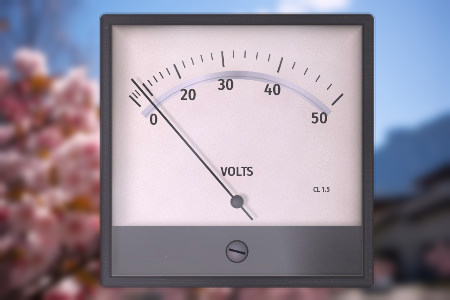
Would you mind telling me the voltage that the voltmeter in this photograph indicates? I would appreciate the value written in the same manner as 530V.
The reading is 8V
